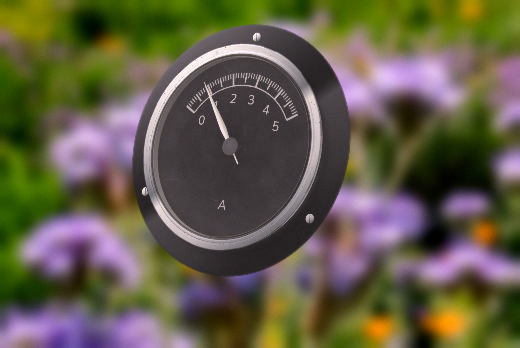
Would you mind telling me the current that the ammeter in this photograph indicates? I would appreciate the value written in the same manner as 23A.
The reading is 1A
